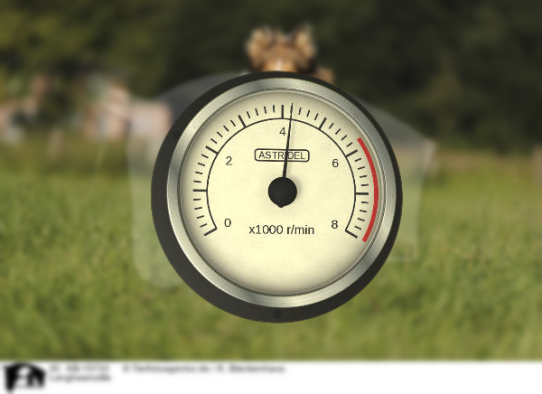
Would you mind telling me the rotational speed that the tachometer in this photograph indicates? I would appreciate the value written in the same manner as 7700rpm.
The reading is 4200rpm
